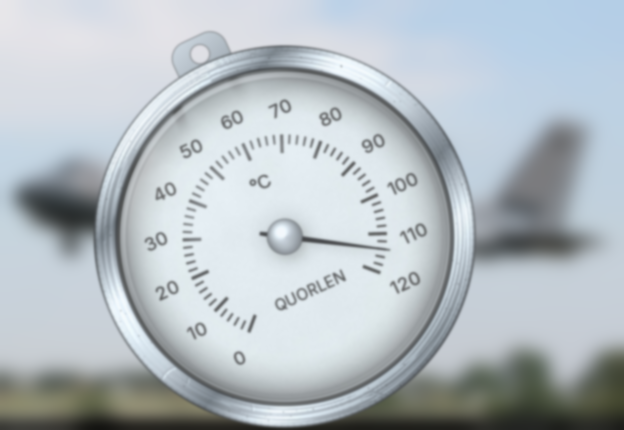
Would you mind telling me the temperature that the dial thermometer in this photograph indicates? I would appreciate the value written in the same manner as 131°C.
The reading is 114°C
